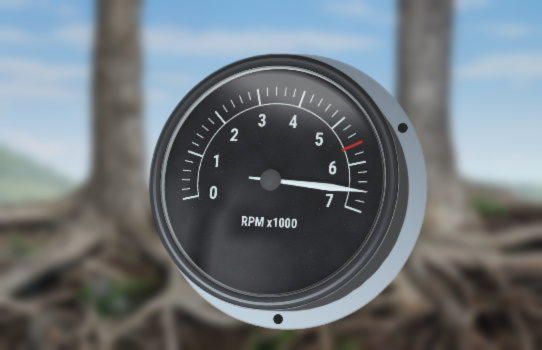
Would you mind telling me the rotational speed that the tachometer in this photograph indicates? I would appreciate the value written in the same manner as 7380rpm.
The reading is 6600rpm
